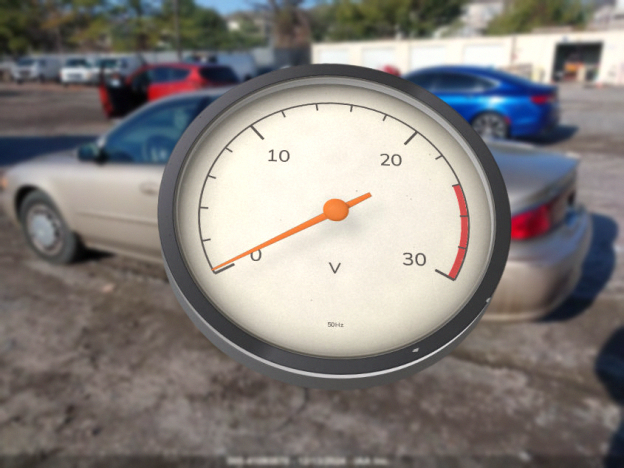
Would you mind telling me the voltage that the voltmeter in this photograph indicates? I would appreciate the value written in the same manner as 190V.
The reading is 0V
